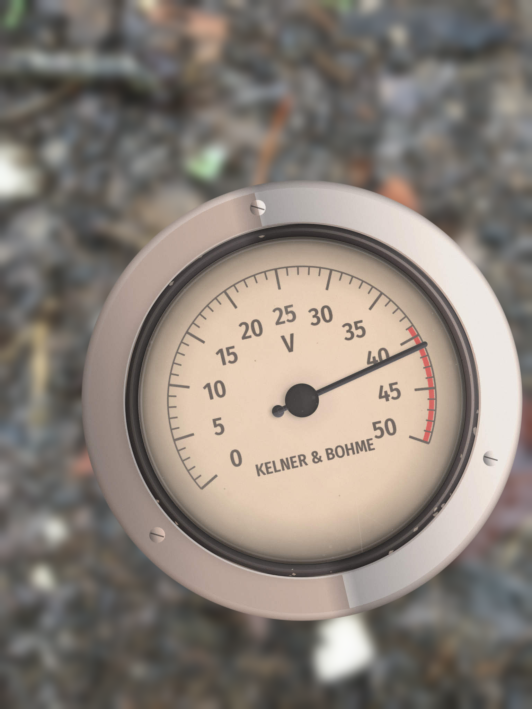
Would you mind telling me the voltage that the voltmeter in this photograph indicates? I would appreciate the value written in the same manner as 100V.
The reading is 41V
